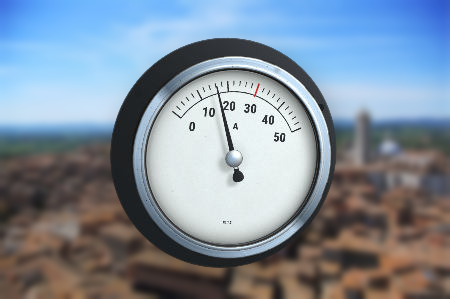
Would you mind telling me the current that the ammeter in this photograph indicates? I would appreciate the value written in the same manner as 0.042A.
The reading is 16A
